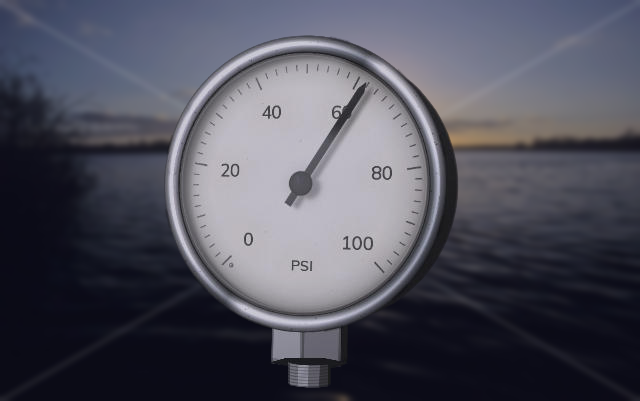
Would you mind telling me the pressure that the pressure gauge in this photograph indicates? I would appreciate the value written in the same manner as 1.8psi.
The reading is 62psi
